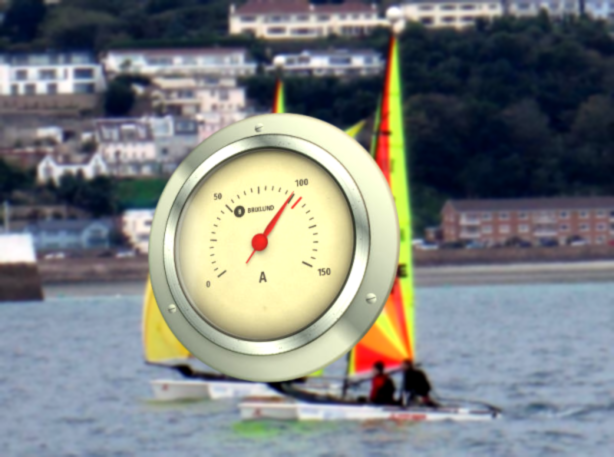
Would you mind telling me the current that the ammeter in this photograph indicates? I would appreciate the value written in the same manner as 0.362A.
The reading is 100A
